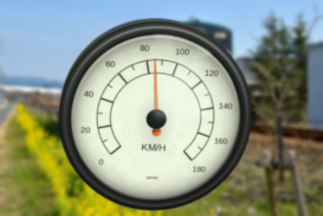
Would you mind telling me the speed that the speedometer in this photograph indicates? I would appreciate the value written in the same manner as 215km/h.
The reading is 85km/h
